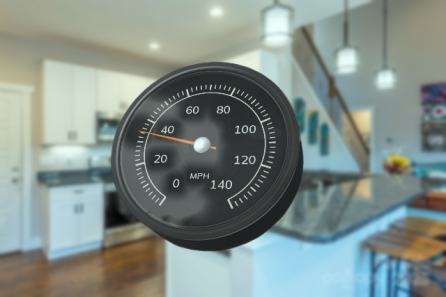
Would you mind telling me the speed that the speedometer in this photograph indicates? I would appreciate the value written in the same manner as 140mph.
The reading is 34mph
